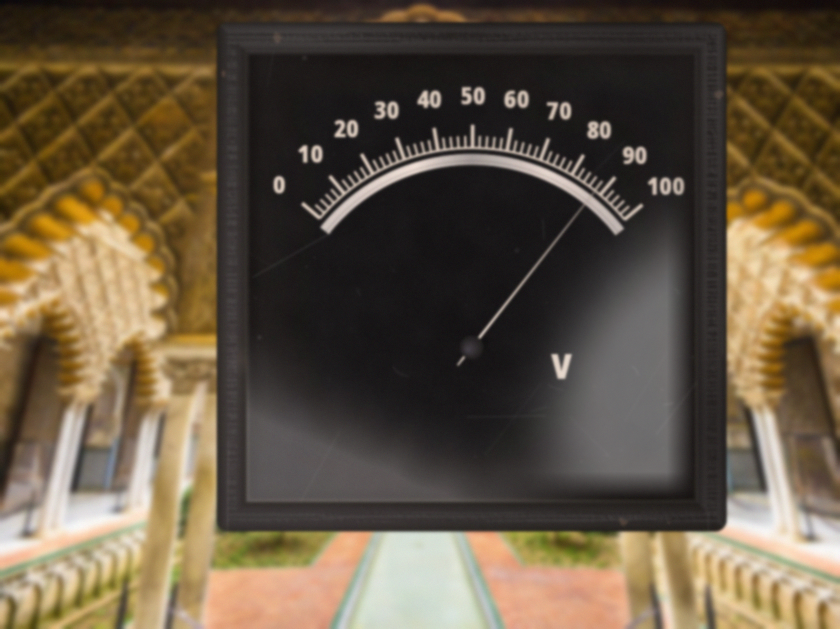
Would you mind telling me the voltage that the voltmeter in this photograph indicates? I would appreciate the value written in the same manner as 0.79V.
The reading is 88V
